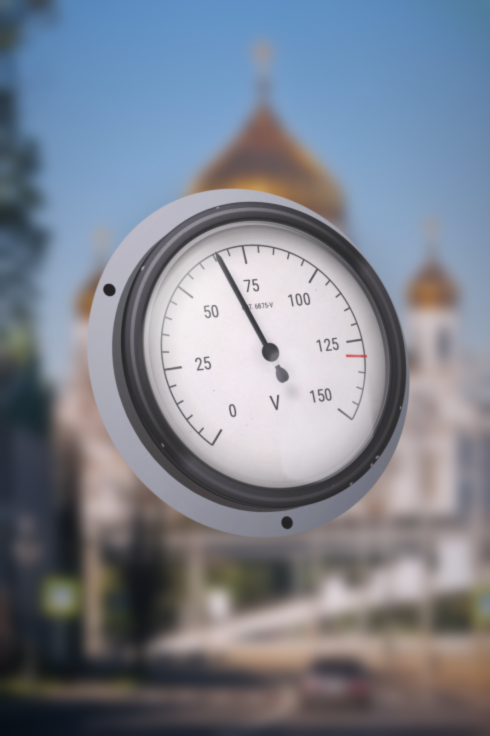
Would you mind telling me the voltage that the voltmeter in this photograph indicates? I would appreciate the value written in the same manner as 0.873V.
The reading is 65V
